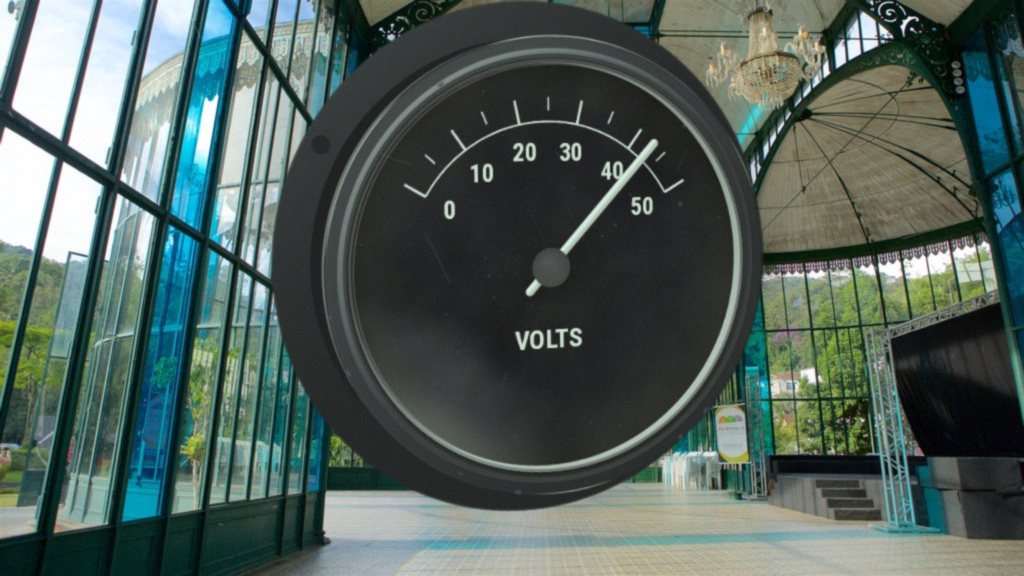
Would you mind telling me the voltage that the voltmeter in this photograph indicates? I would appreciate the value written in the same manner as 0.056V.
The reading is 42.5V
